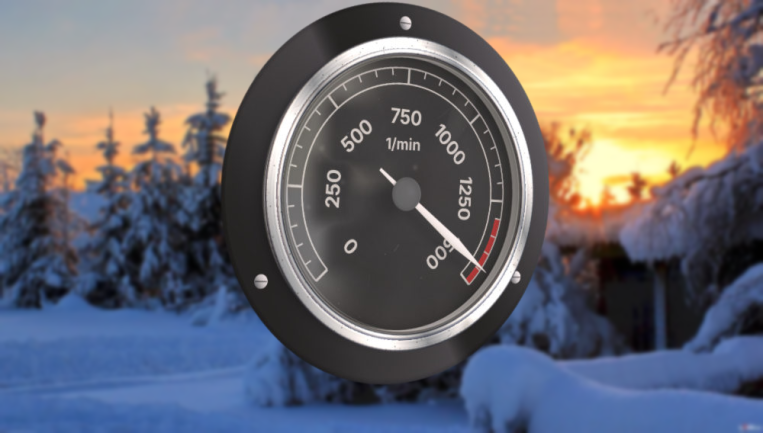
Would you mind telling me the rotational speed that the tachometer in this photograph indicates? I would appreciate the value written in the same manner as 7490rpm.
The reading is 1450rpm
